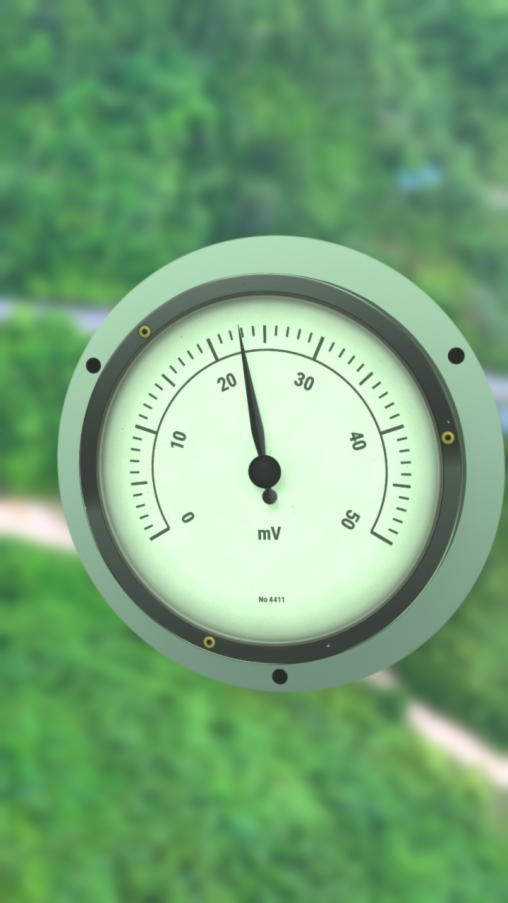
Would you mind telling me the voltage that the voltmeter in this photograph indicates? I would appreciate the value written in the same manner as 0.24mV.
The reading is 23mV
